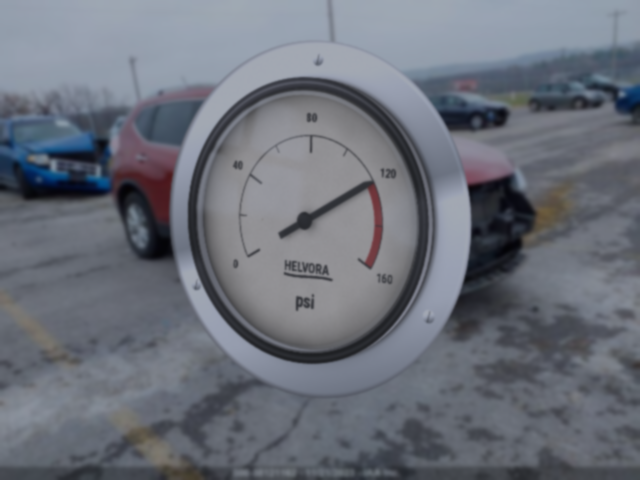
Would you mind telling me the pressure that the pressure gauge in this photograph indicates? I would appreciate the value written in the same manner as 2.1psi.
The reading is 120psi
